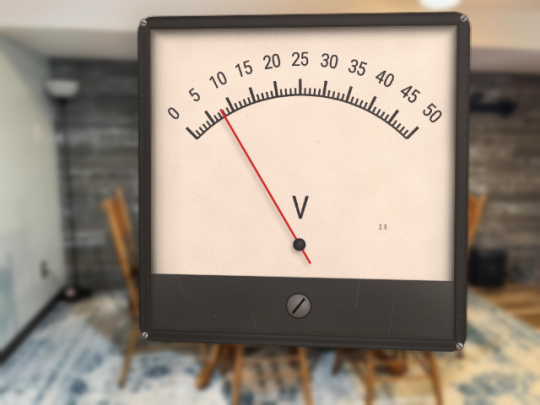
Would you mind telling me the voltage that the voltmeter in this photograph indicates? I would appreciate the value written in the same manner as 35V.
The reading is 8V
